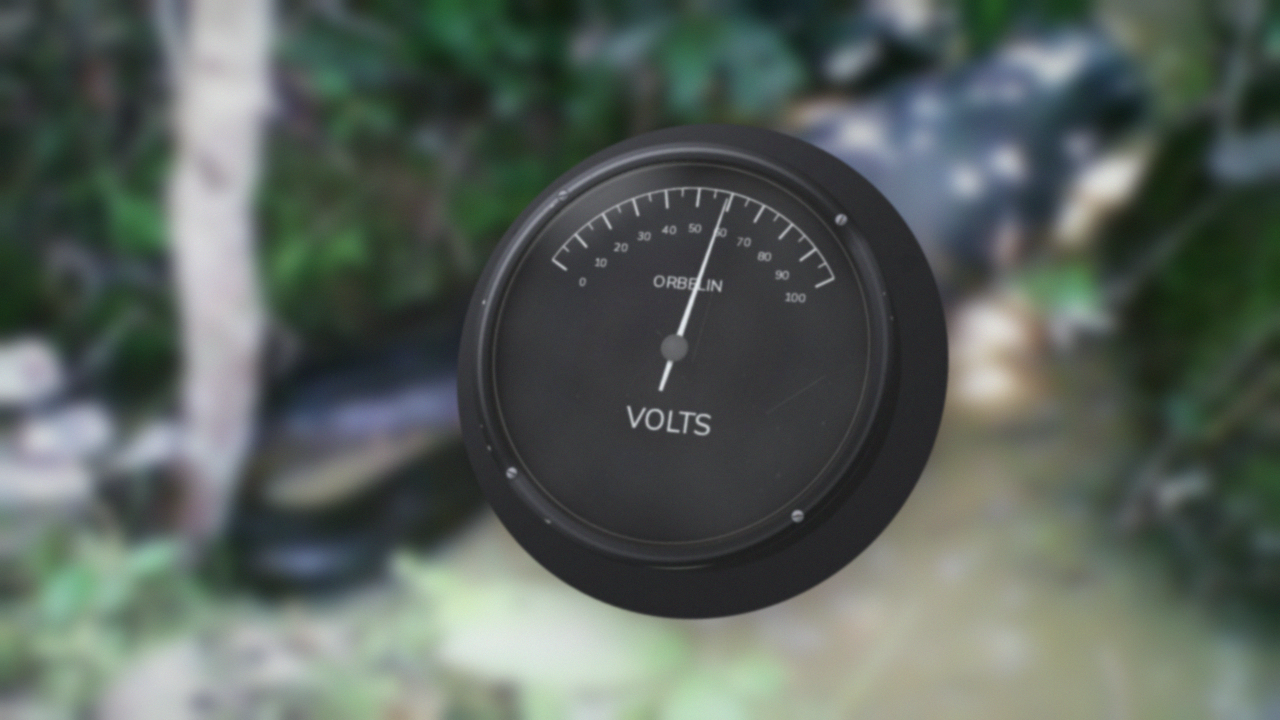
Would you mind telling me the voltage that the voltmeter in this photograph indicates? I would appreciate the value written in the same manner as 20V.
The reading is 60V
